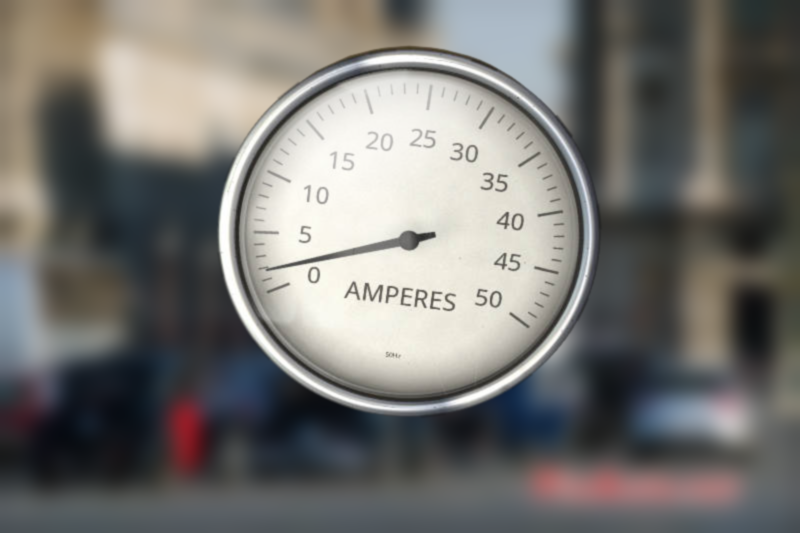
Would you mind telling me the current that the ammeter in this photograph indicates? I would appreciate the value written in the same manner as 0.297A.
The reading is 2A
